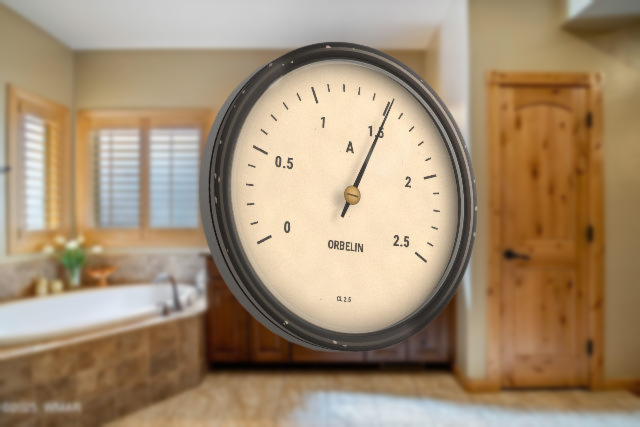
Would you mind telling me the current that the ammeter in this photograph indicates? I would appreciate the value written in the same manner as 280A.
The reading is 1.5A
